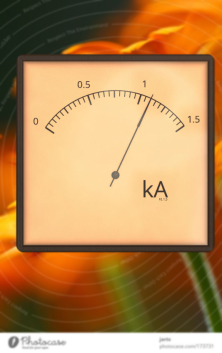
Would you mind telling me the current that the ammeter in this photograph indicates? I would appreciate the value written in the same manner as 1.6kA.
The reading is 1.1kA
